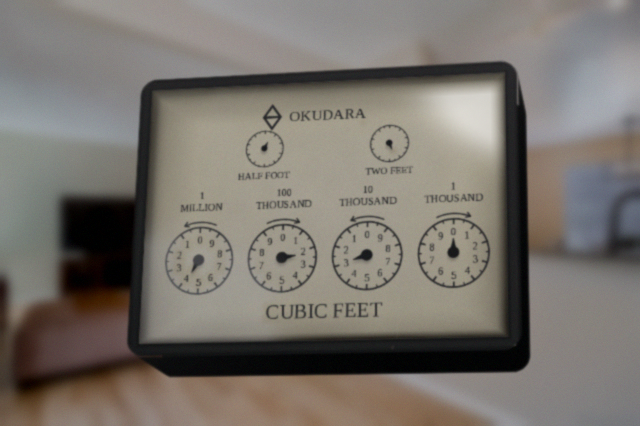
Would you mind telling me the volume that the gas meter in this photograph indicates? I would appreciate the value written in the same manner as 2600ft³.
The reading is 423000ft³
